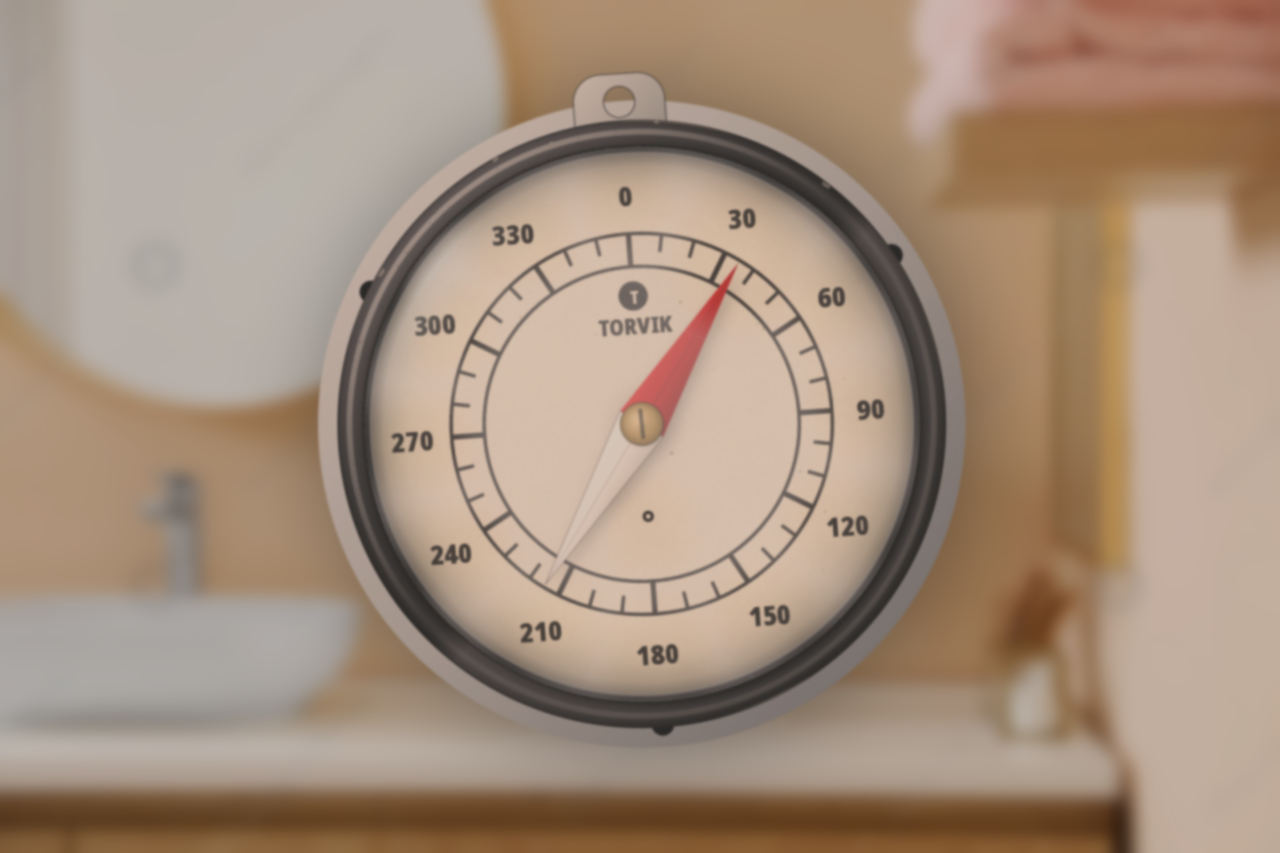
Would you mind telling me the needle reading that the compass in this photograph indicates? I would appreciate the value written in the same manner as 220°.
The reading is 35°
